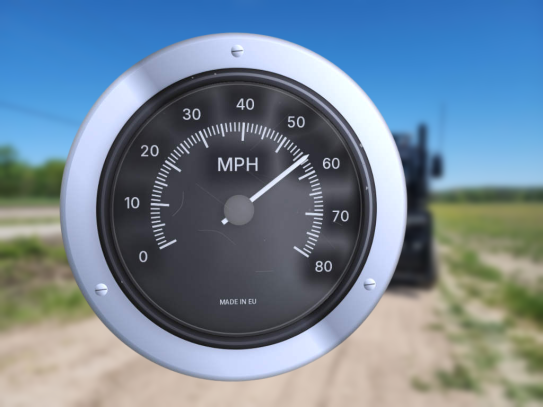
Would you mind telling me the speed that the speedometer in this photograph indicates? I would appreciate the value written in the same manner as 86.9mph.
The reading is 56mph
